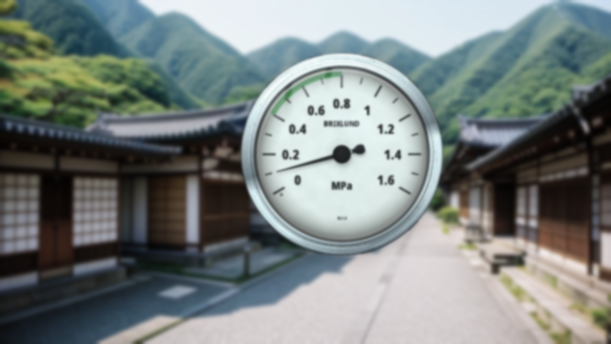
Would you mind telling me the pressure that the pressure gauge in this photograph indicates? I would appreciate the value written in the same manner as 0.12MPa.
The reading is 0.1MPa
